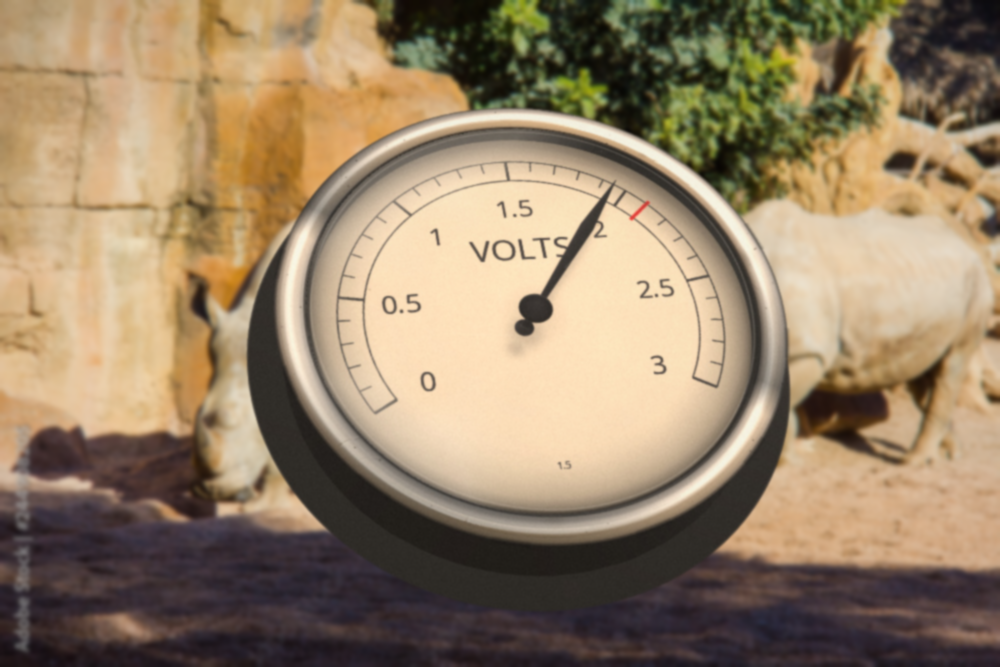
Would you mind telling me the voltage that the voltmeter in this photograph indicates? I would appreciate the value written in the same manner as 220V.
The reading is 1.95V
